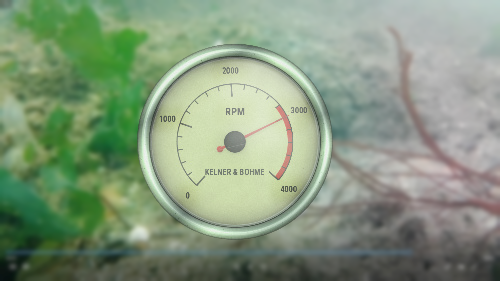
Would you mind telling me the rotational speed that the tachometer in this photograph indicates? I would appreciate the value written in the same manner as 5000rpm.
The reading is 3000rpm
